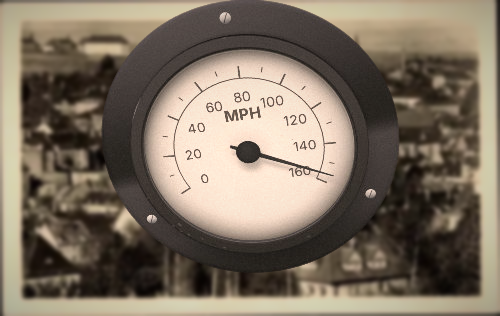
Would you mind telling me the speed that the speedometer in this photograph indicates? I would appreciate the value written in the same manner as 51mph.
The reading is 155mph
